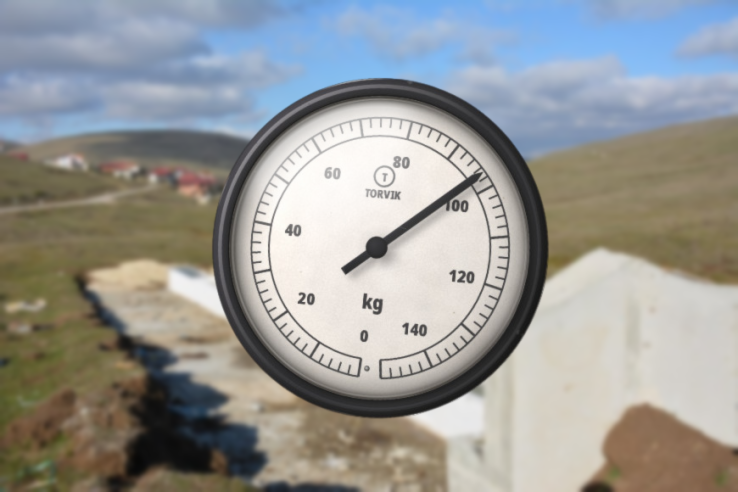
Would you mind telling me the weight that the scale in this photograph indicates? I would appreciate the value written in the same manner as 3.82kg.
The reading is 97kg
